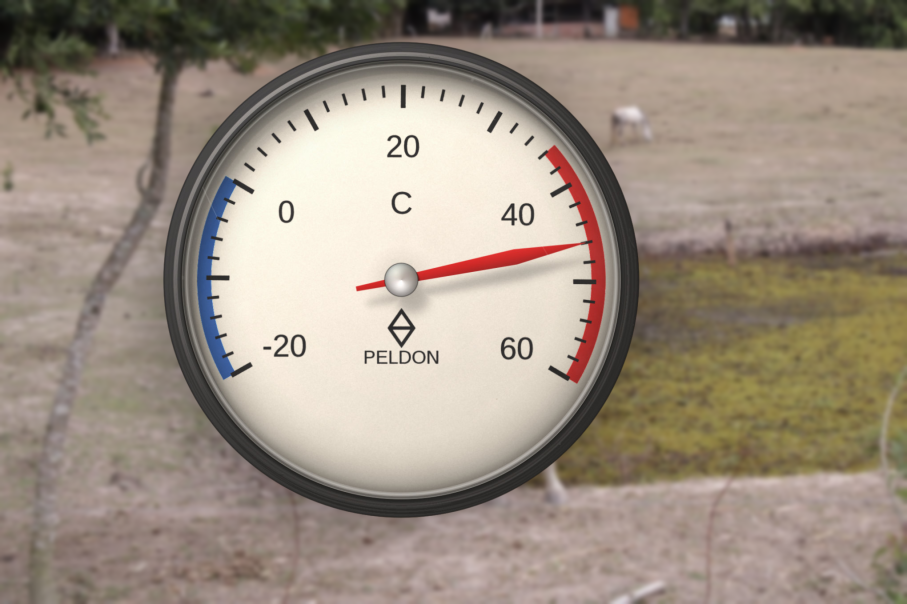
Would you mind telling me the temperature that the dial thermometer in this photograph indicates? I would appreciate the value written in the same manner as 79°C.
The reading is 46°C
